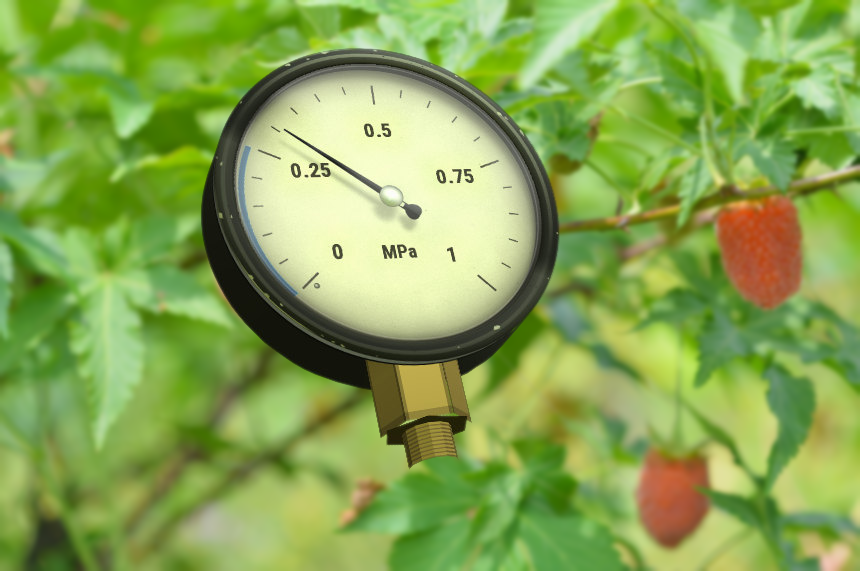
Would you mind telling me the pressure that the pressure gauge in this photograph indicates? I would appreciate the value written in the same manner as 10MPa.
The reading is 0.3MPa
